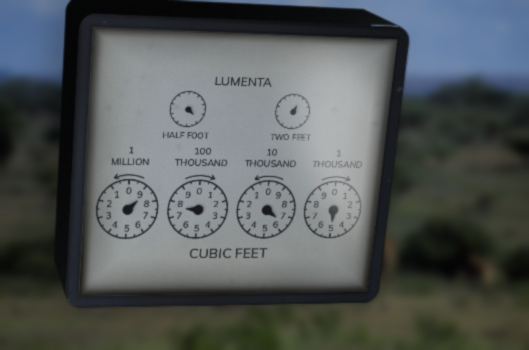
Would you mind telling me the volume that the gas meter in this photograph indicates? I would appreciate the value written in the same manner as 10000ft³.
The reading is 876500ft³
